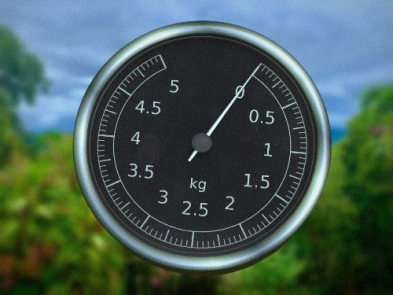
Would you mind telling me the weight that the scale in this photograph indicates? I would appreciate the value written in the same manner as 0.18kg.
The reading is 0kg
